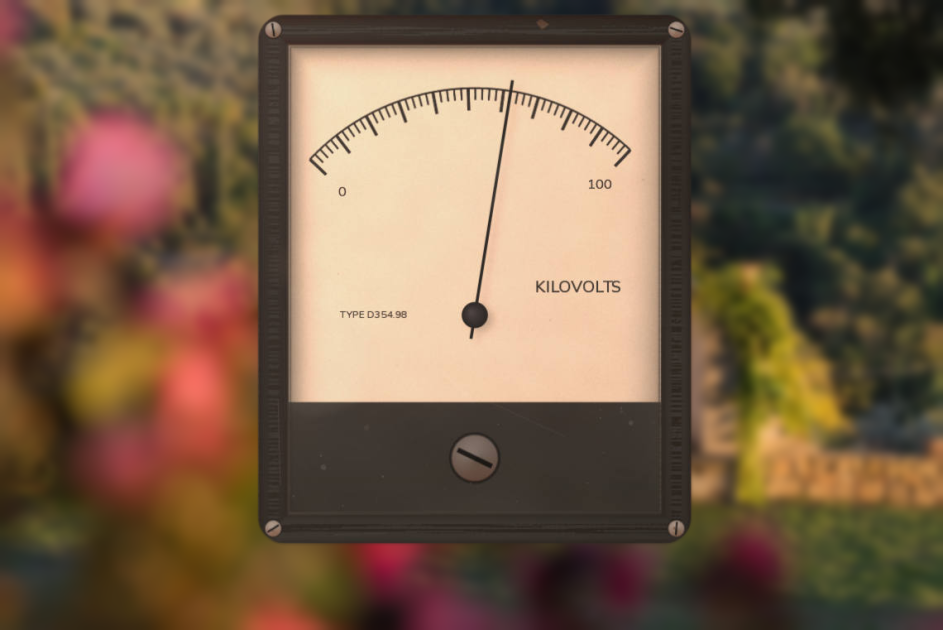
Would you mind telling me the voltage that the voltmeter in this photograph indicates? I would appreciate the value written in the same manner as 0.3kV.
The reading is 62kV
